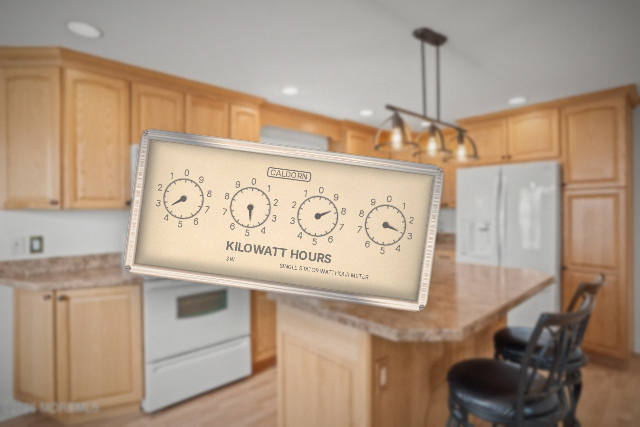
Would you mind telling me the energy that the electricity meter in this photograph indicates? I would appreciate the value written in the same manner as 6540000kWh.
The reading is 3483kWh
